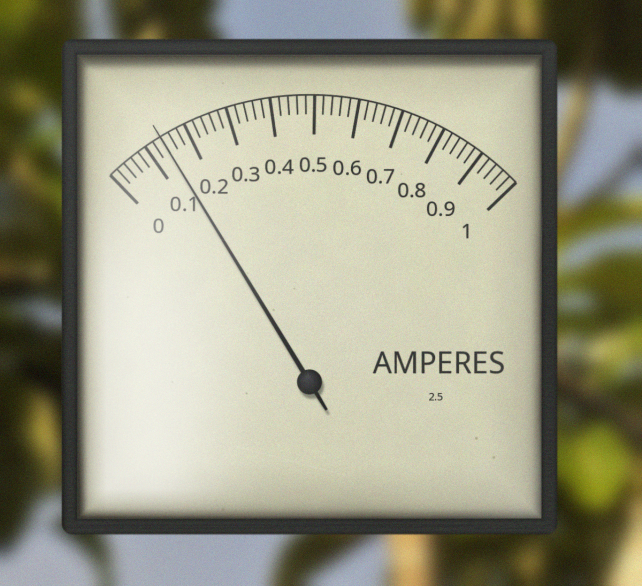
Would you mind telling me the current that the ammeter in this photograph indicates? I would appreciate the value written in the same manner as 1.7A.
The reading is 0.14A
